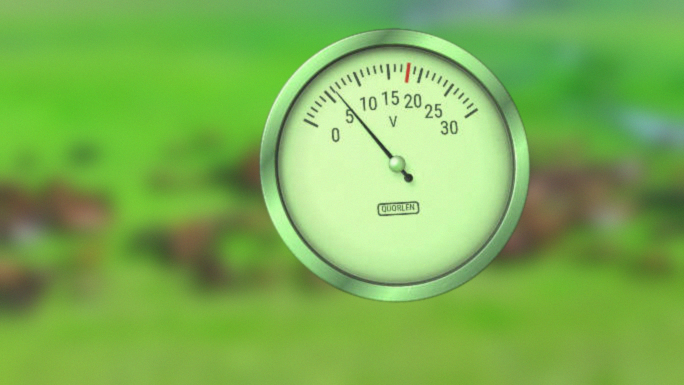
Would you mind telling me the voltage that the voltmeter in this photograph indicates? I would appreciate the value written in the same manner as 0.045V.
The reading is 6V
